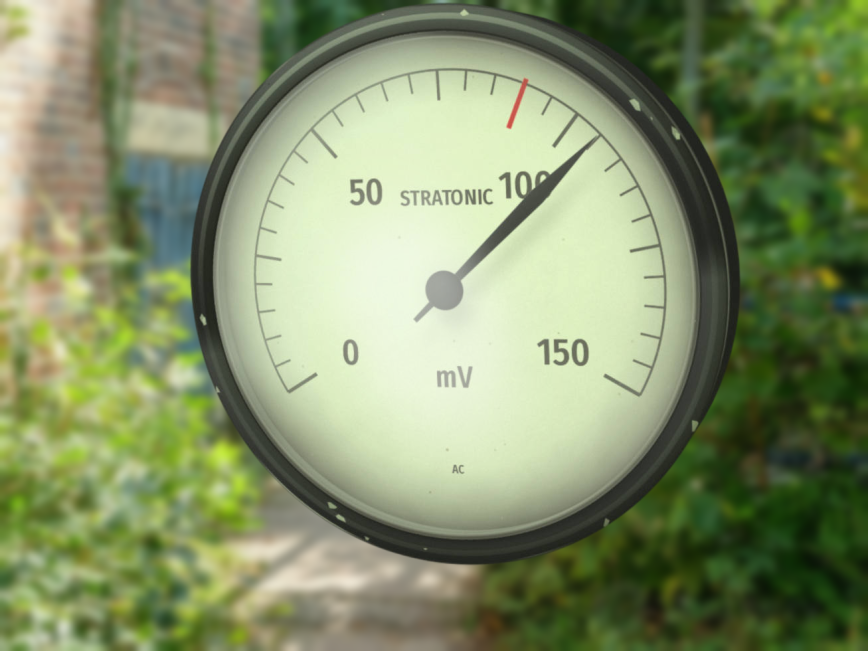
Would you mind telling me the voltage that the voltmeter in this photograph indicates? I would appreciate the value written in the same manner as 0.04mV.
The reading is 105mV
